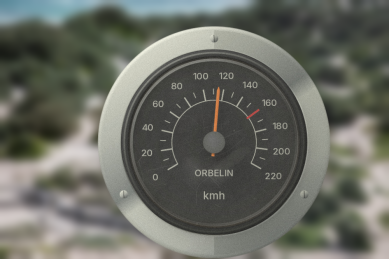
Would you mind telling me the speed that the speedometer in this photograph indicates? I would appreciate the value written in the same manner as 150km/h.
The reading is 115km/h
